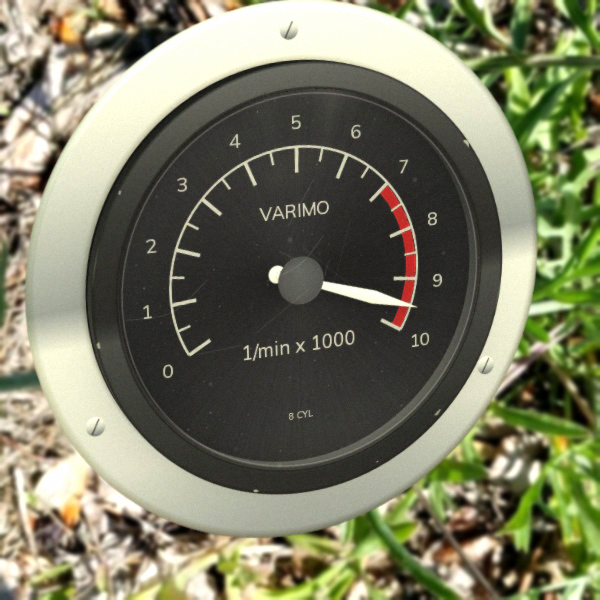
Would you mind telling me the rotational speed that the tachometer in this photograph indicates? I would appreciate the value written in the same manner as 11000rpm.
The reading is 9500rpm
